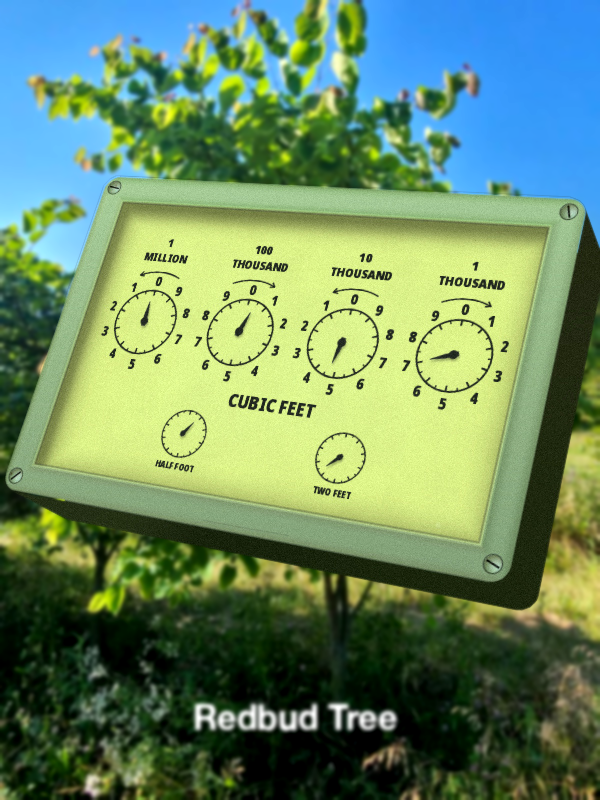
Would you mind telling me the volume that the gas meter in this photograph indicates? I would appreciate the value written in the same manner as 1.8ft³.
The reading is 4700ft³
